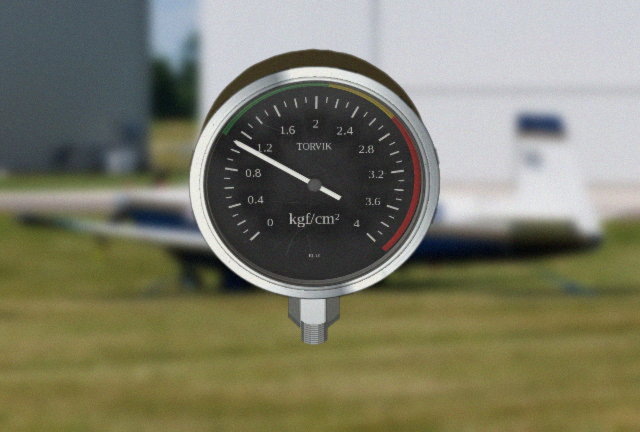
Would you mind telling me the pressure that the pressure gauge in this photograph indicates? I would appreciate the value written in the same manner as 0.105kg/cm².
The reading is 1.1kg/cm²
